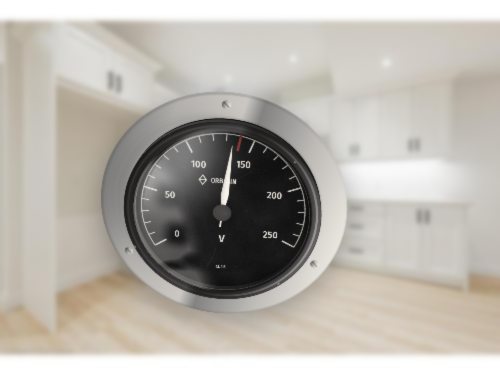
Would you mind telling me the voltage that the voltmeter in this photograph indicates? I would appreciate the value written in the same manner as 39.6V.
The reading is 135V
